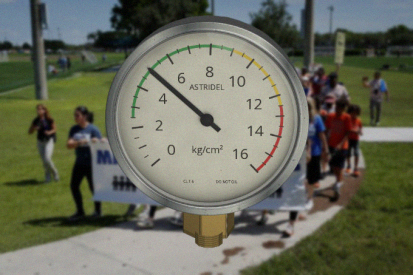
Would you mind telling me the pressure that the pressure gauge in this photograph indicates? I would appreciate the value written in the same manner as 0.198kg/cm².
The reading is 5kg/cm²
